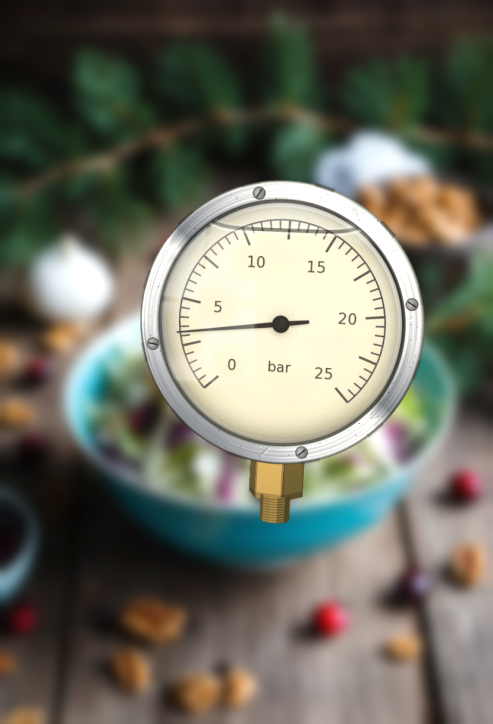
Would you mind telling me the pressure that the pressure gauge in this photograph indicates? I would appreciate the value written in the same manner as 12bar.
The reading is 3.25bar
